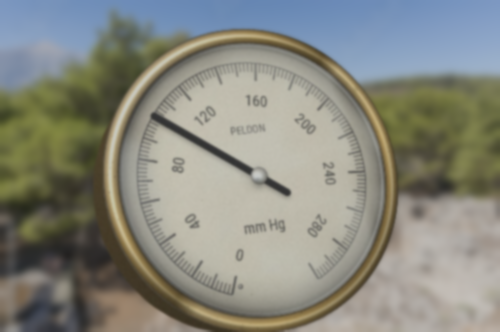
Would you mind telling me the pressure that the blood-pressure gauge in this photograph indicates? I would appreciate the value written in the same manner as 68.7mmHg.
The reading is 100mmHg
